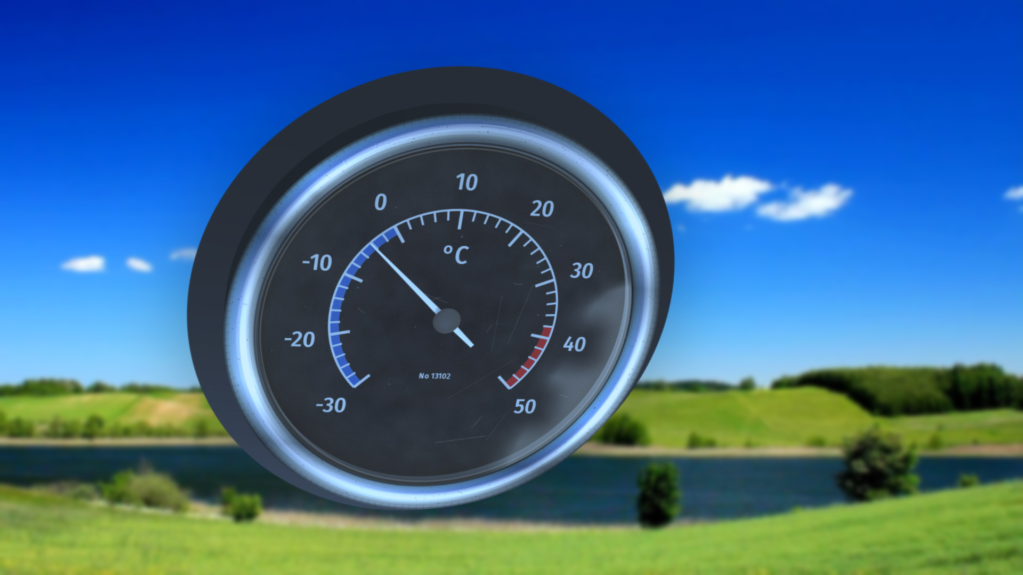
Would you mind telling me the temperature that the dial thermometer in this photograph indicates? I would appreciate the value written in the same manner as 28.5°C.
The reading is -4°C
